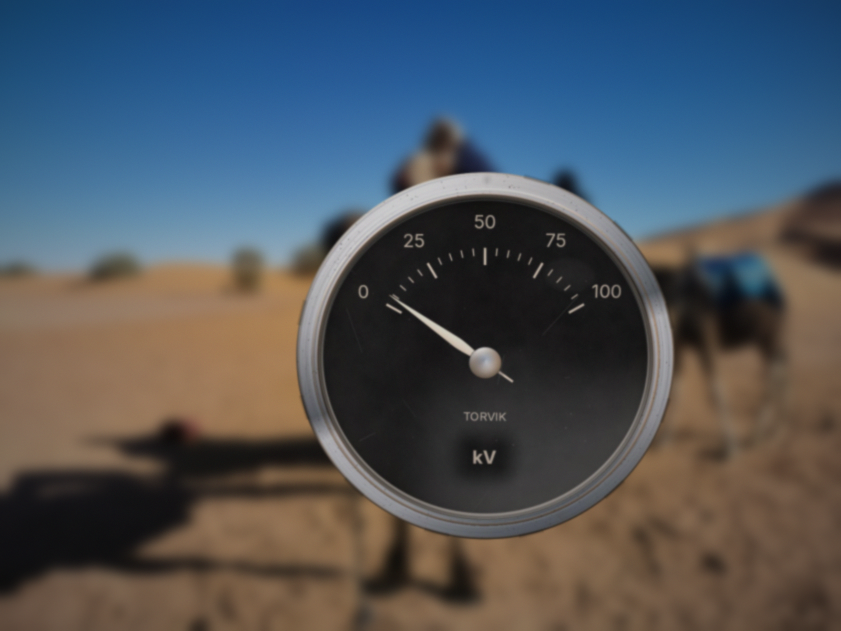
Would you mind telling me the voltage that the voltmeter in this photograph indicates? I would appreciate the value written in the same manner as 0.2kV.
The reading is 5kV
